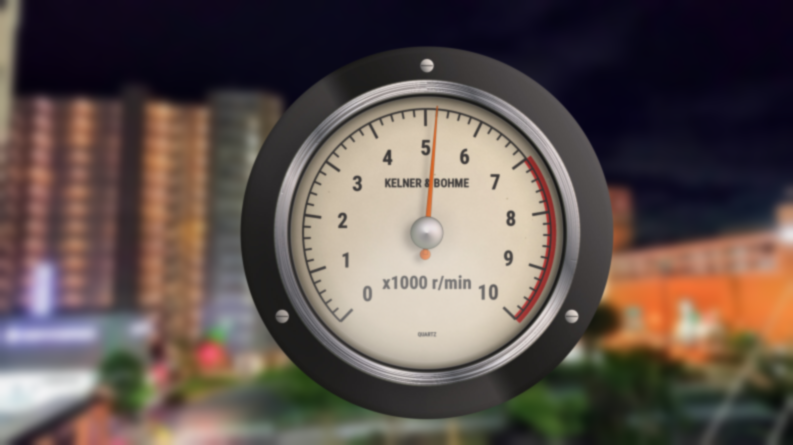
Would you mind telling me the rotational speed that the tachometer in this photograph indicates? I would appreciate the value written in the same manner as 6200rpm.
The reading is 5200rpm
